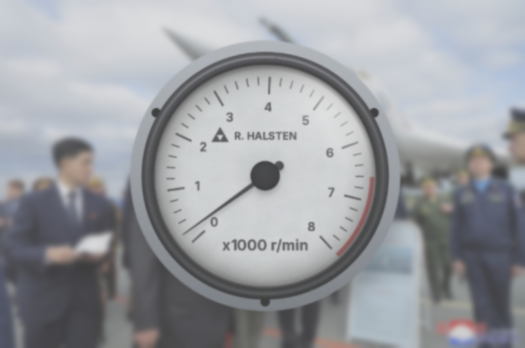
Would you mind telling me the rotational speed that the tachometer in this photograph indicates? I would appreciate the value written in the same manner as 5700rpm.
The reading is 200rpm
